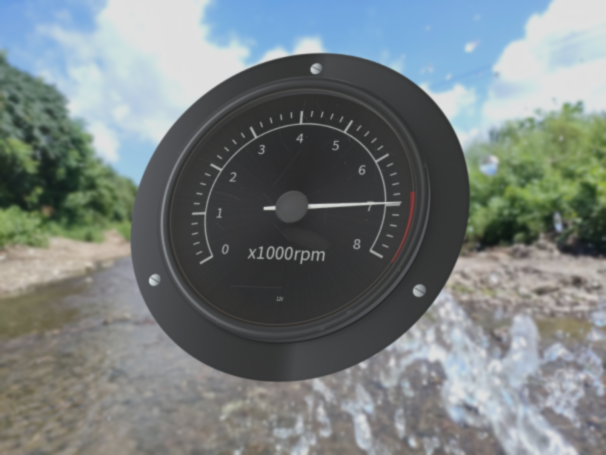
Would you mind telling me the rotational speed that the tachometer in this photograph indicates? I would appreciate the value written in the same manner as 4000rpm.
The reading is 7000rpm
